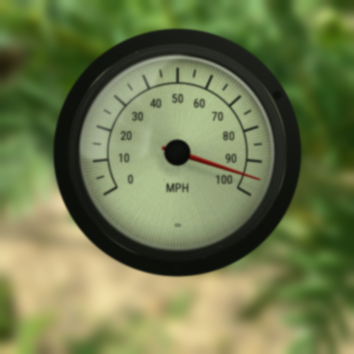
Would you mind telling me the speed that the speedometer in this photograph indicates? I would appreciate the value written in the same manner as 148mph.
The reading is 95mph
